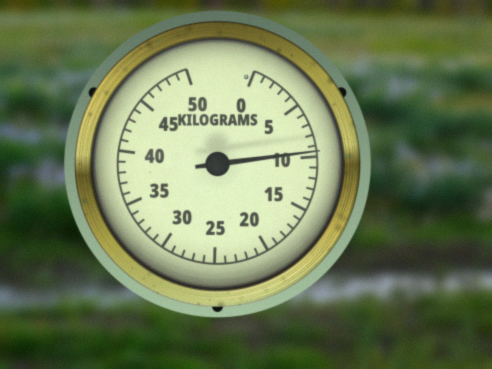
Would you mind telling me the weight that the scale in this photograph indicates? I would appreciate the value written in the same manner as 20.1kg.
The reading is 9.5kg
